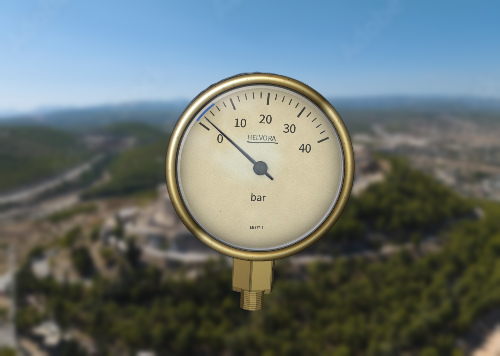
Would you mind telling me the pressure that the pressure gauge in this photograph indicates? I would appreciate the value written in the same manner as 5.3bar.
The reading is 2bar
